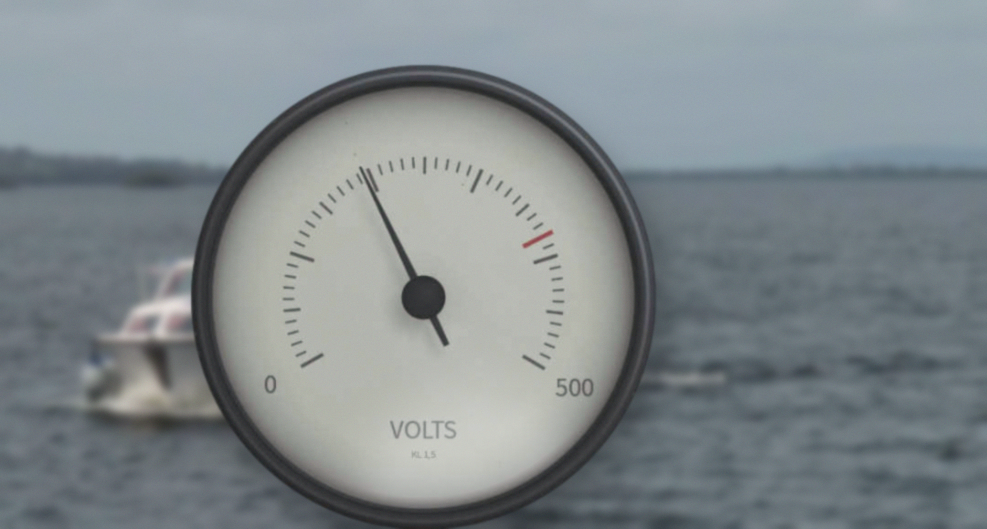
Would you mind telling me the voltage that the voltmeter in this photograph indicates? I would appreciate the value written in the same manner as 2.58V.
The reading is 195V
